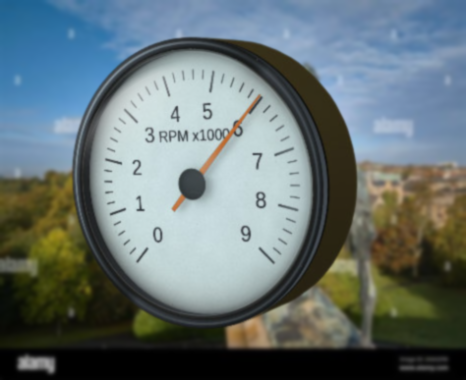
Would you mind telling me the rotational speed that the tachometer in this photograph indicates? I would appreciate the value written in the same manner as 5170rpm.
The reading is 6000rpm
